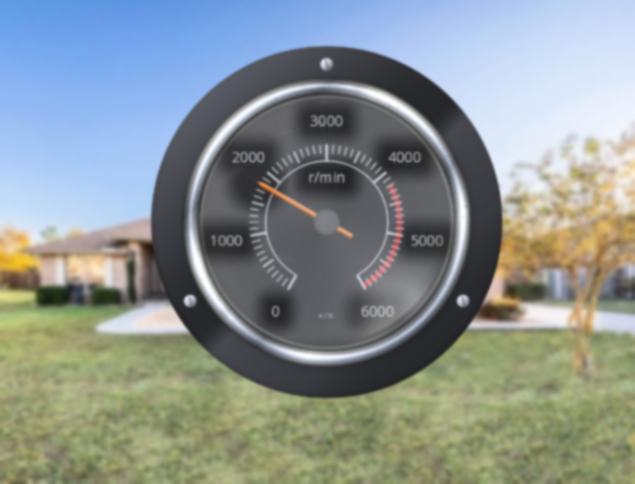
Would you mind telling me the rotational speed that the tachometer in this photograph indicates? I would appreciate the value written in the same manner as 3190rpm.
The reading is 1800rpm
